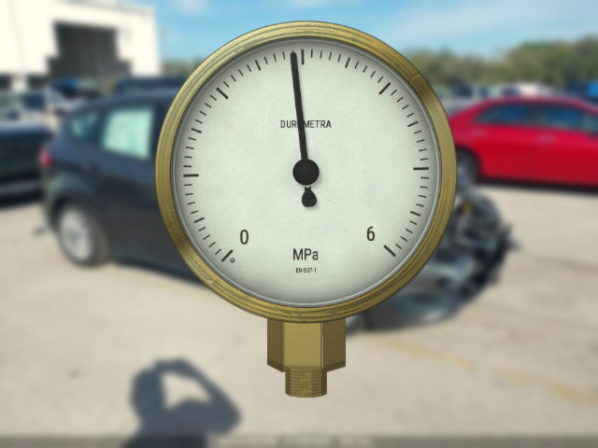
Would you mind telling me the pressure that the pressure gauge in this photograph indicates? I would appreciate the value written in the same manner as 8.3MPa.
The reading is 2.9MPa
